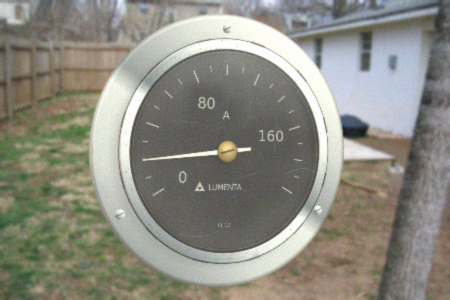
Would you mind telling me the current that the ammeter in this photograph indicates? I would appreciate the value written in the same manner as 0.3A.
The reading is 20A
